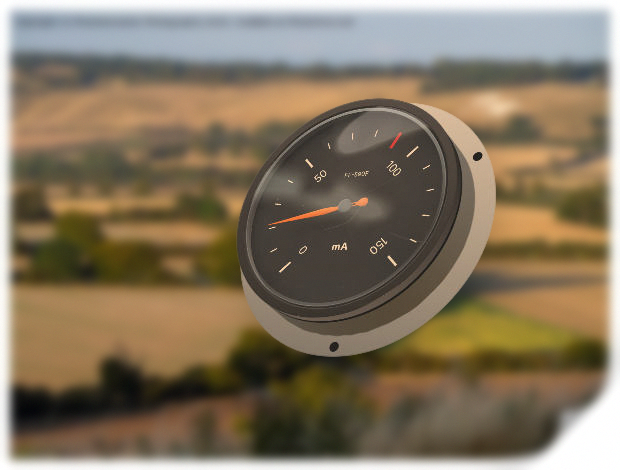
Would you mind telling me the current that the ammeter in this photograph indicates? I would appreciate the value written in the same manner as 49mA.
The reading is 20mA
